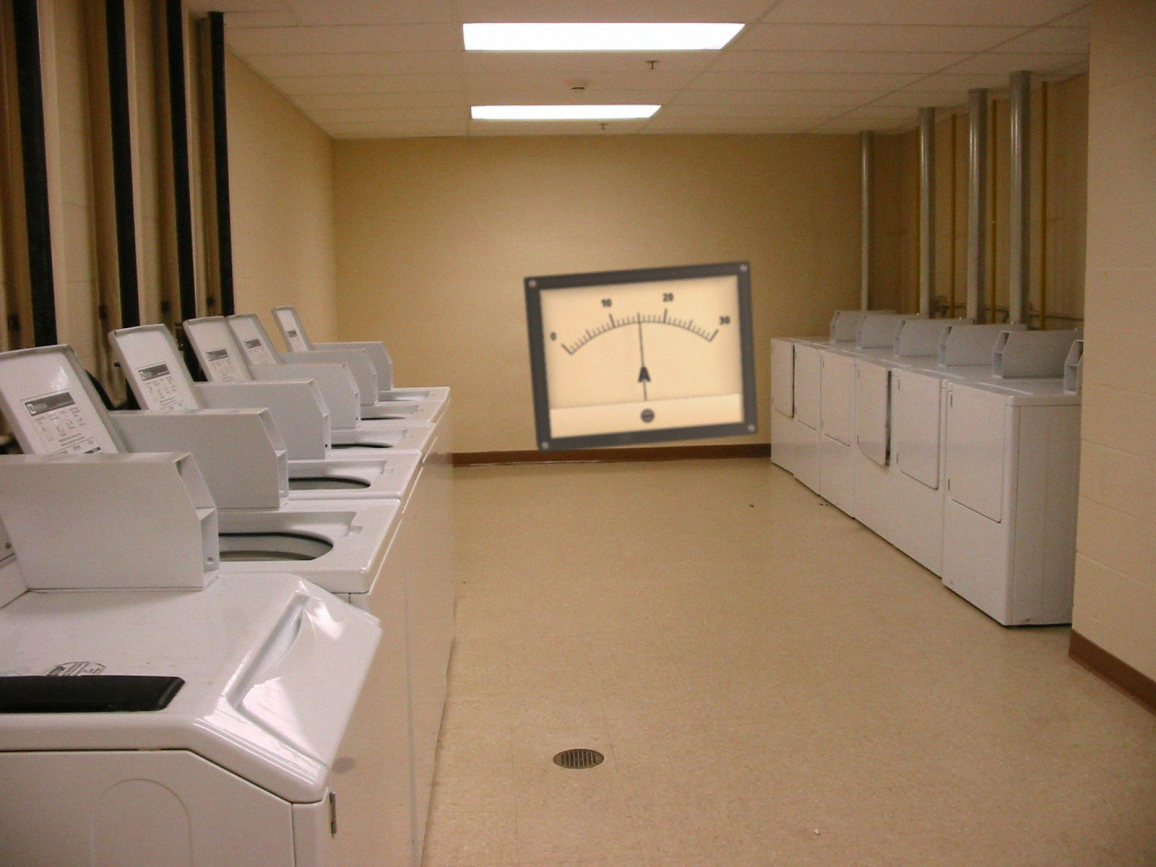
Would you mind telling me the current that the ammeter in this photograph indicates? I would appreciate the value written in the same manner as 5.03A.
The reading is 15A
